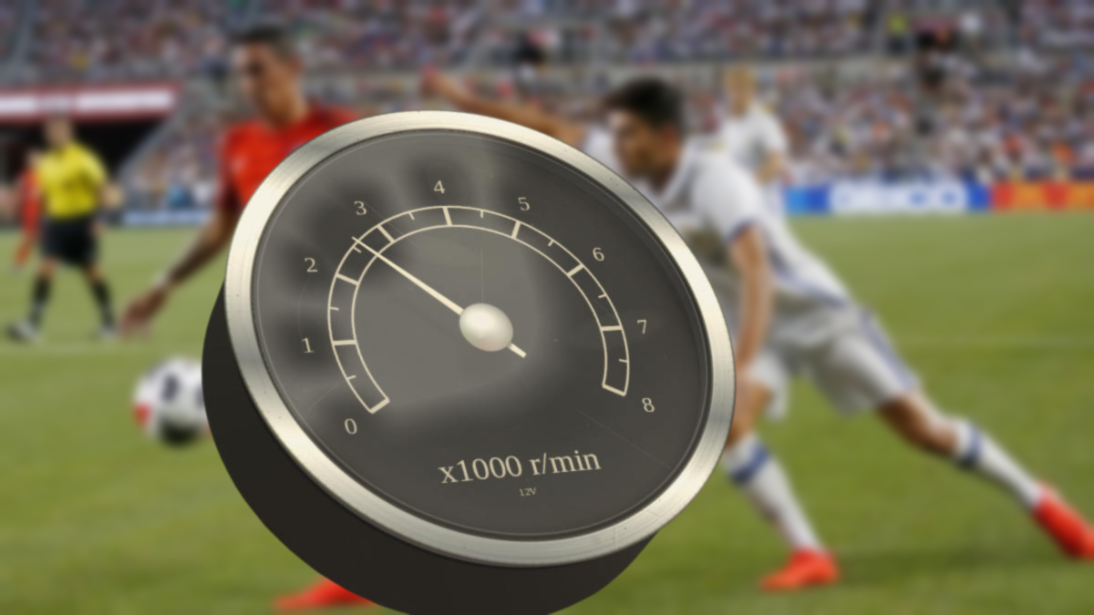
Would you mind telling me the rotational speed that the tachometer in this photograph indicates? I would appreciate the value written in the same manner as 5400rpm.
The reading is 2500rpm
